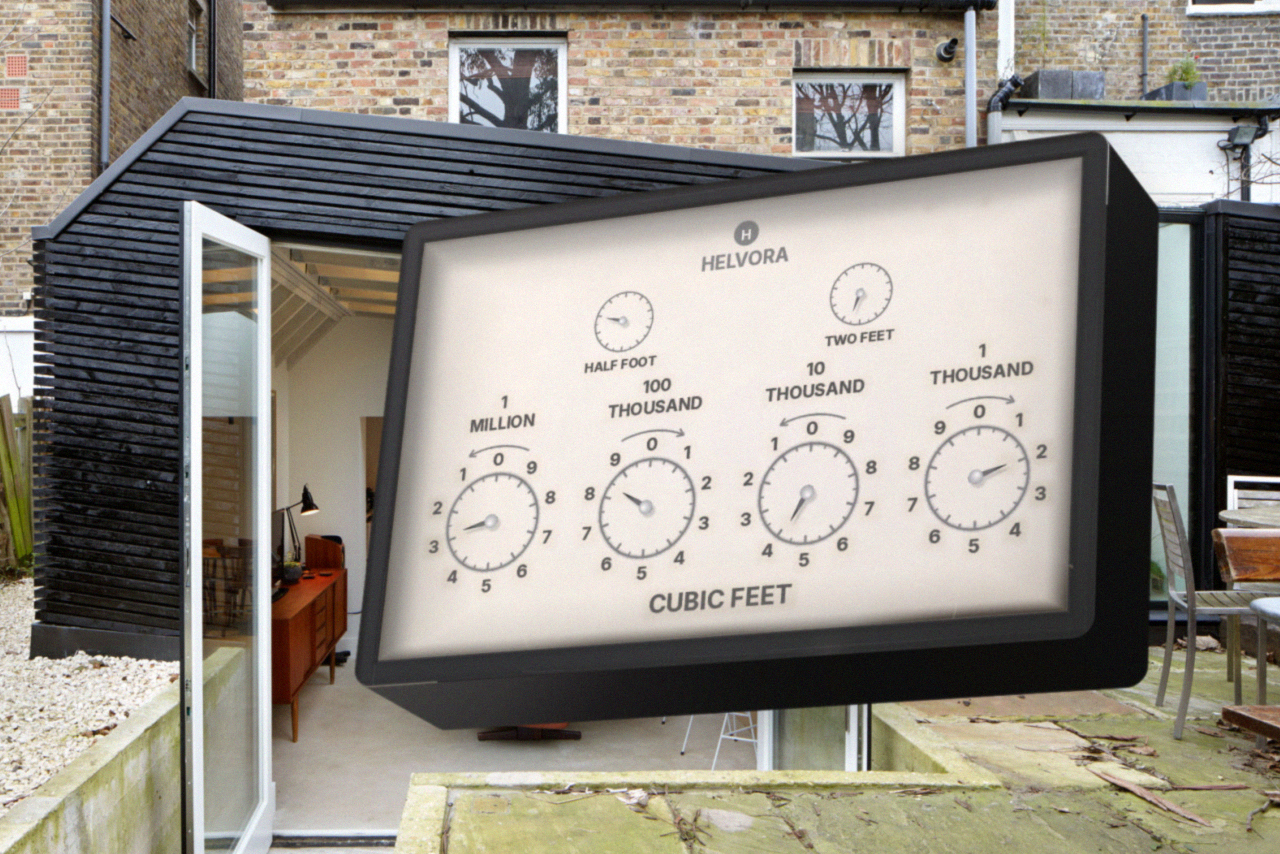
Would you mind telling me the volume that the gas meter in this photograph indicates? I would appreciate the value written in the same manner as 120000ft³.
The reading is 284200ft³
